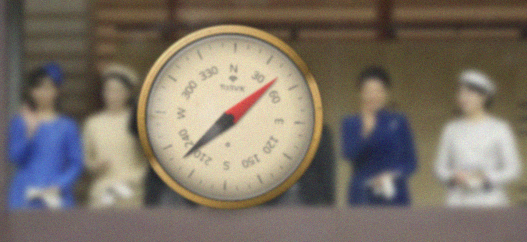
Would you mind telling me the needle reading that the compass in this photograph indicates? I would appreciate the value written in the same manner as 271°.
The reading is 45°
